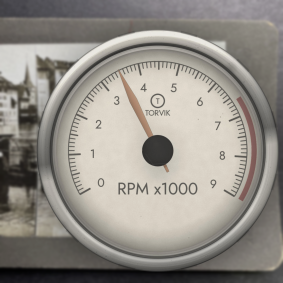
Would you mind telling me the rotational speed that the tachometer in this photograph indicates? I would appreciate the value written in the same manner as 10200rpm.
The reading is 3500rpm
